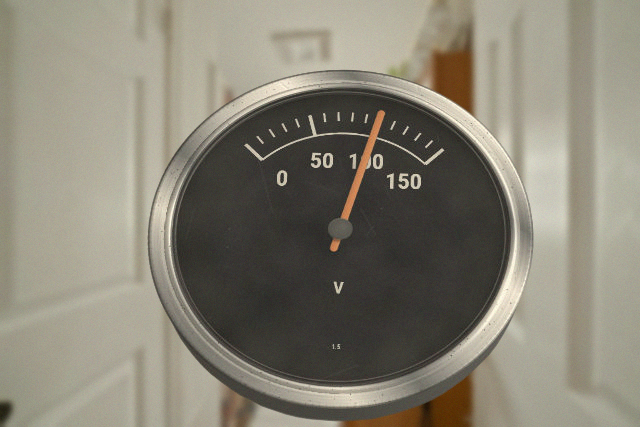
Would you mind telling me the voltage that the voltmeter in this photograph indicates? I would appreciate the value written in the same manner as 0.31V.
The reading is 100V
